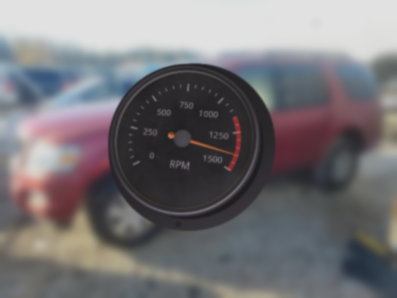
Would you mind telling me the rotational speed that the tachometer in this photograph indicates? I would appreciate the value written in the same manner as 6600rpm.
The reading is 1400rpm
